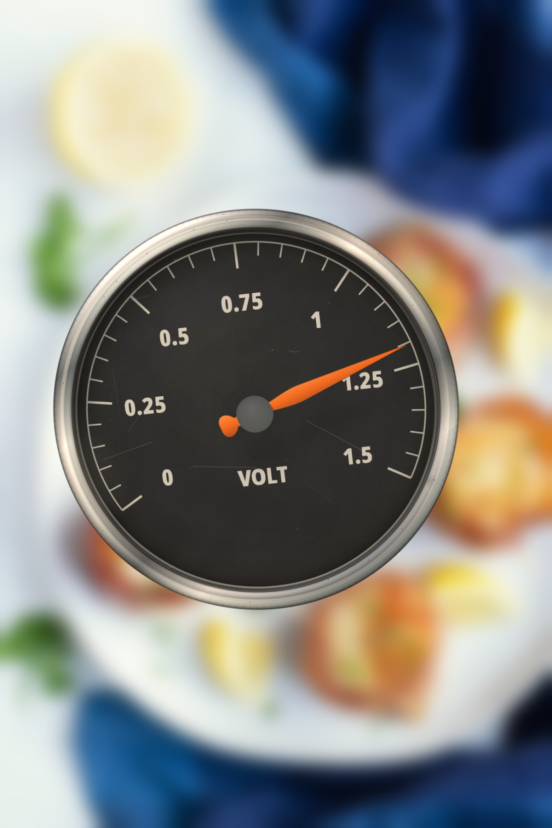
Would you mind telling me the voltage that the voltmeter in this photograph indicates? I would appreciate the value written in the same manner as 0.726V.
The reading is 1.2V
